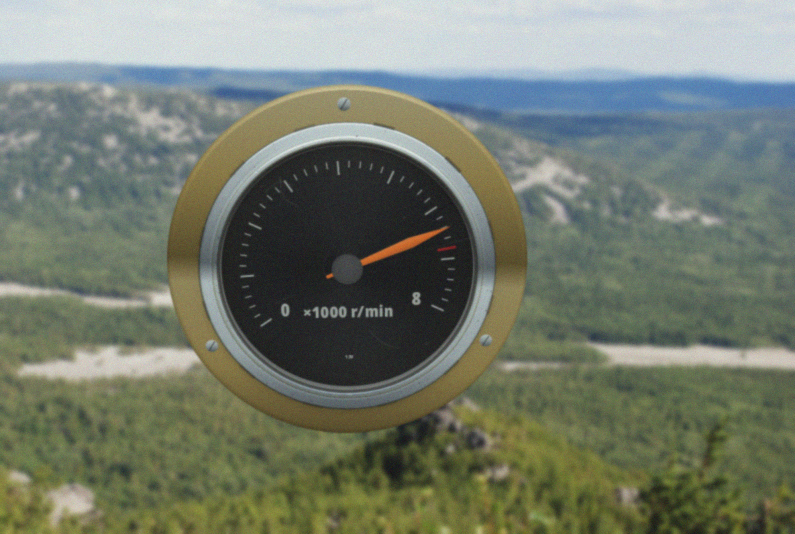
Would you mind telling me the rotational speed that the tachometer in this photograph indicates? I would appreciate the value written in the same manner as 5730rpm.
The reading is 6400rpm
